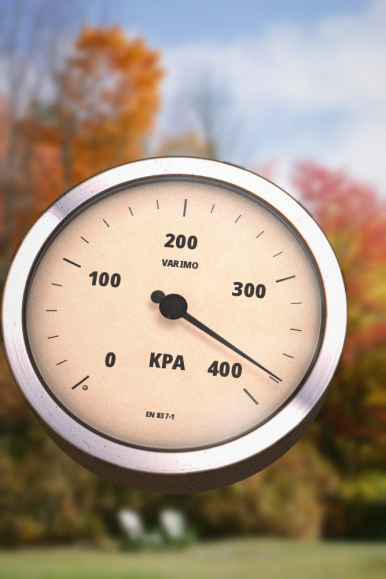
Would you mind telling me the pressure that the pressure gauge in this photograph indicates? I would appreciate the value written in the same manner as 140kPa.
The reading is 380kPa
